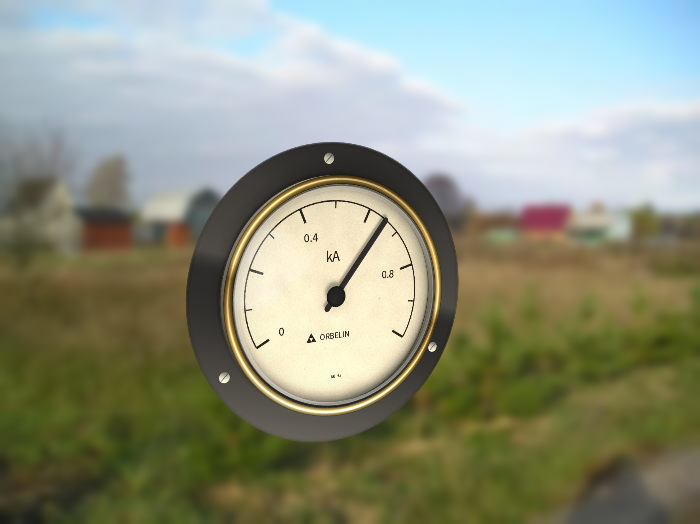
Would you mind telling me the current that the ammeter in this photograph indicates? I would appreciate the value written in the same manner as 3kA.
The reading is 0.65kA
